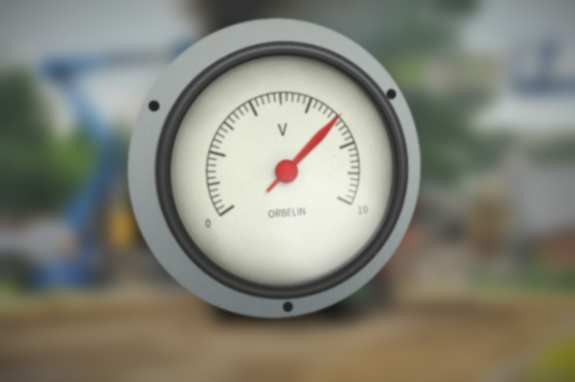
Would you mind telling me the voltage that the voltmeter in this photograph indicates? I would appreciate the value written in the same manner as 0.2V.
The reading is 7V
